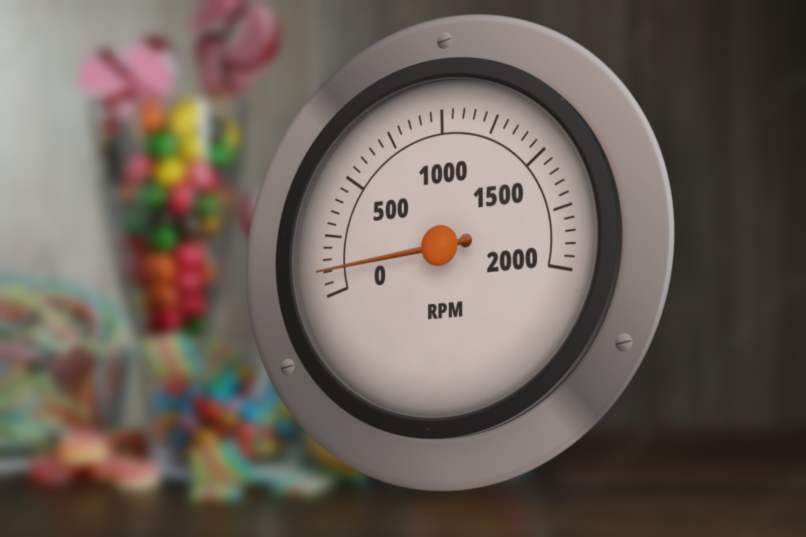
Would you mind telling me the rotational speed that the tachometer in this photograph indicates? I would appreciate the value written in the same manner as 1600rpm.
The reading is 100rpm
